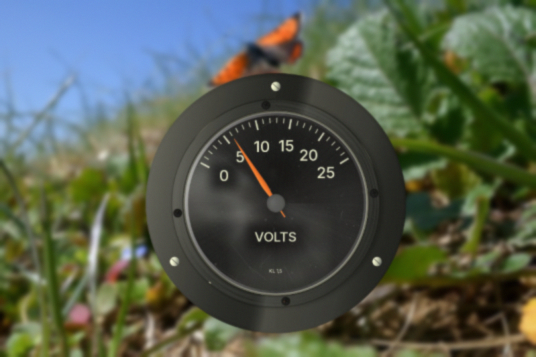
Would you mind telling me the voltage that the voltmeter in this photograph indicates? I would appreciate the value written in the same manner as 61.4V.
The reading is 6V
